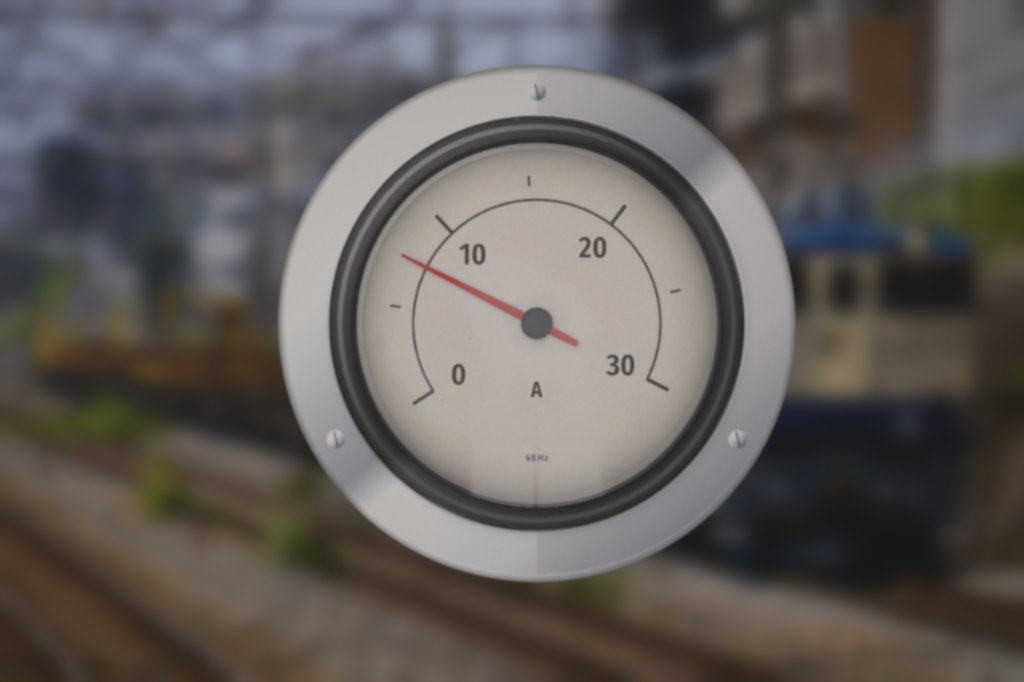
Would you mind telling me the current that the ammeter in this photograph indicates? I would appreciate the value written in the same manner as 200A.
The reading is 7.5A
